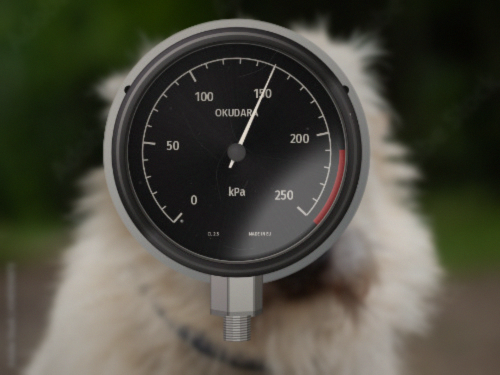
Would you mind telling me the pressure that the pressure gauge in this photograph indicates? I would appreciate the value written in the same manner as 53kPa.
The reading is 150kPa
